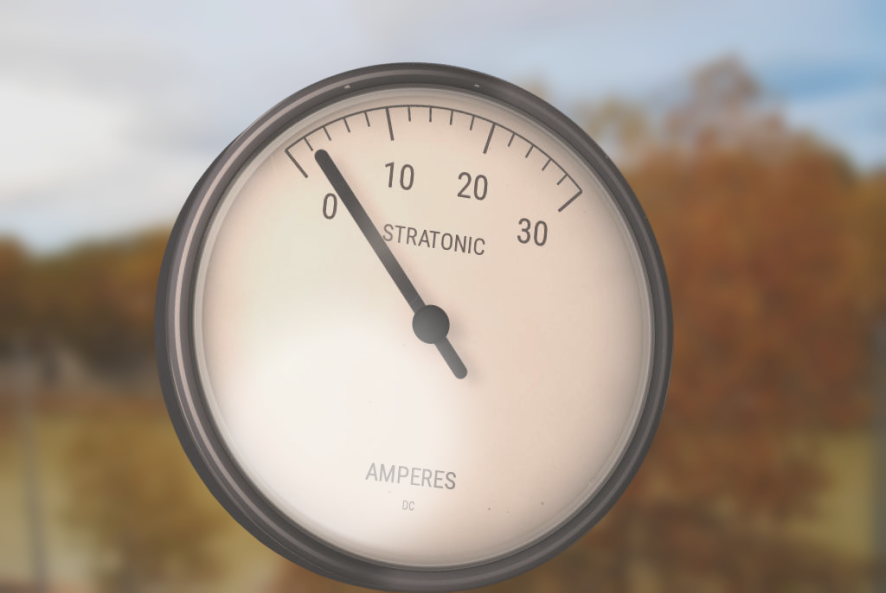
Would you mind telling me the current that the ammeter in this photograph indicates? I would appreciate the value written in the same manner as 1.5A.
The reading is 2A
